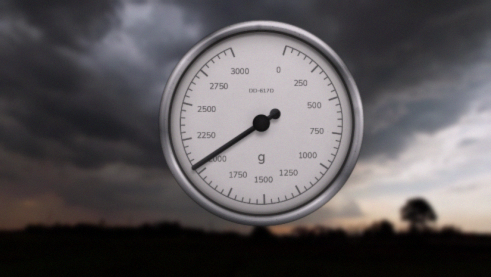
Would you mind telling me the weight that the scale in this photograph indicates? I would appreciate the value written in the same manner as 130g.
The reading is 2050g
